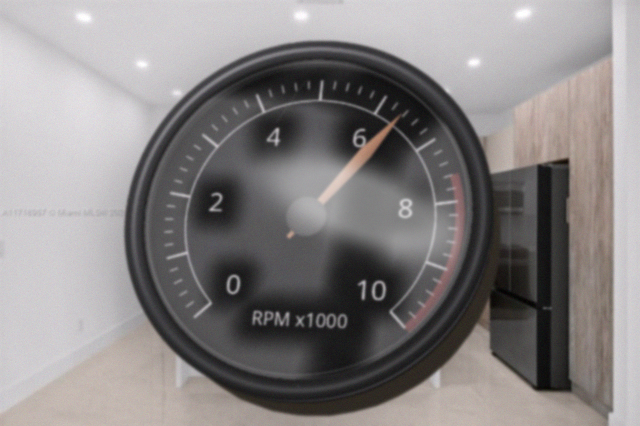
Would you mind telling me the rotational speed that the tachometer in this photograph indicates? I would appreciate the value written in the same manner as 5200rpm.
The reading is 6400rpm
